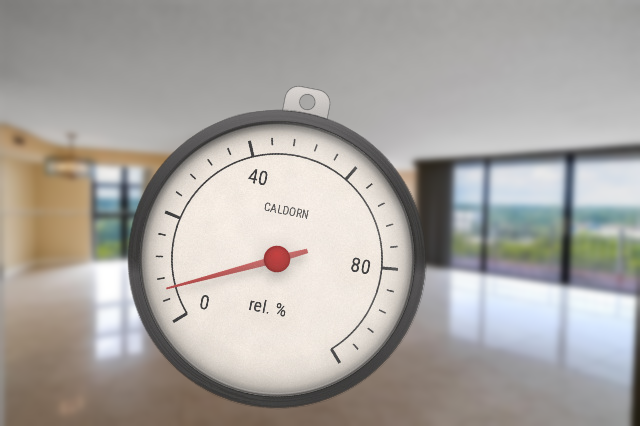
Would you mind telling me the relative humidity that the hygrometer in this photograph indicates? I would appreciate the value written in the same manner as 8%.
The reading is 6%
